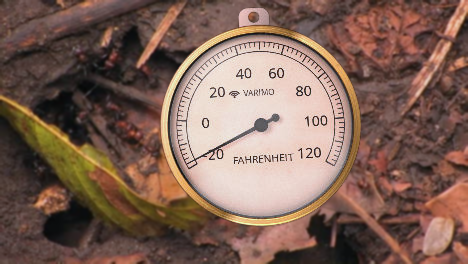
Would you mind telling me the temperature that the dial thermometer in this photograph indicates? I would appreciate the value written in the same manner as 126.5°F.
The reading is -18°F
